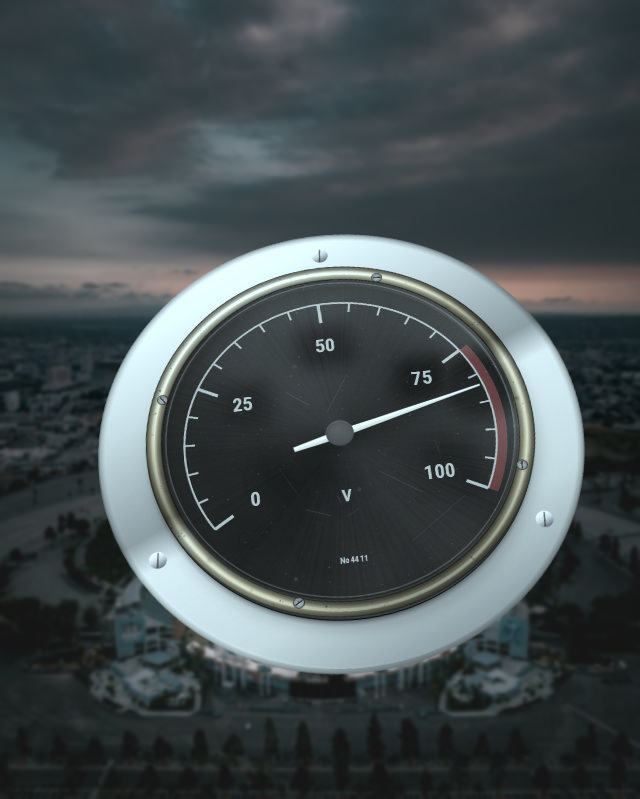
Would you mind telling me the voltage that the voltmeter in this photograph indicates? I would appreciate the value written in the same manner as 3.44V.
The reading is 82.5V
